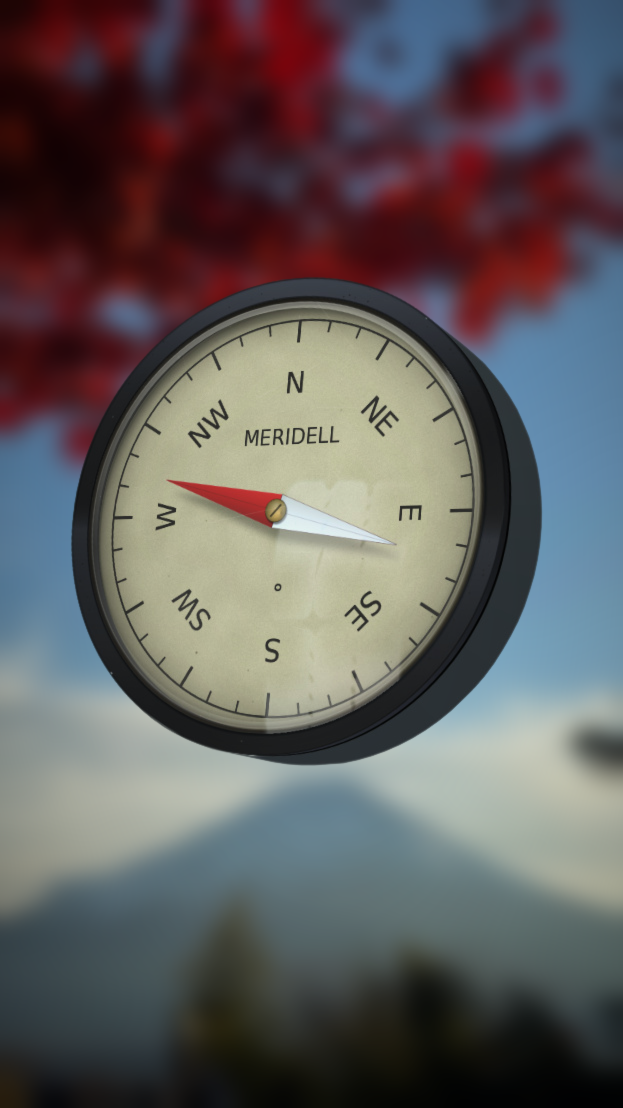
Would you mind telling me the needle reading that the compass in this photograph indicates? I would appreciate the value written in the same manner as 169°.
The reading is 285°
